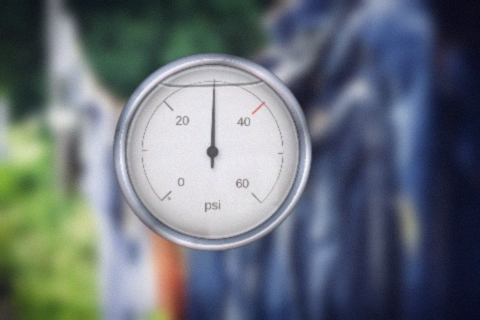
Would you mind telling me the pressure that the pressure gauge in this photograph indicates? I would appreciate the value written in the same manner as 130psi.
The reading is 30psi
